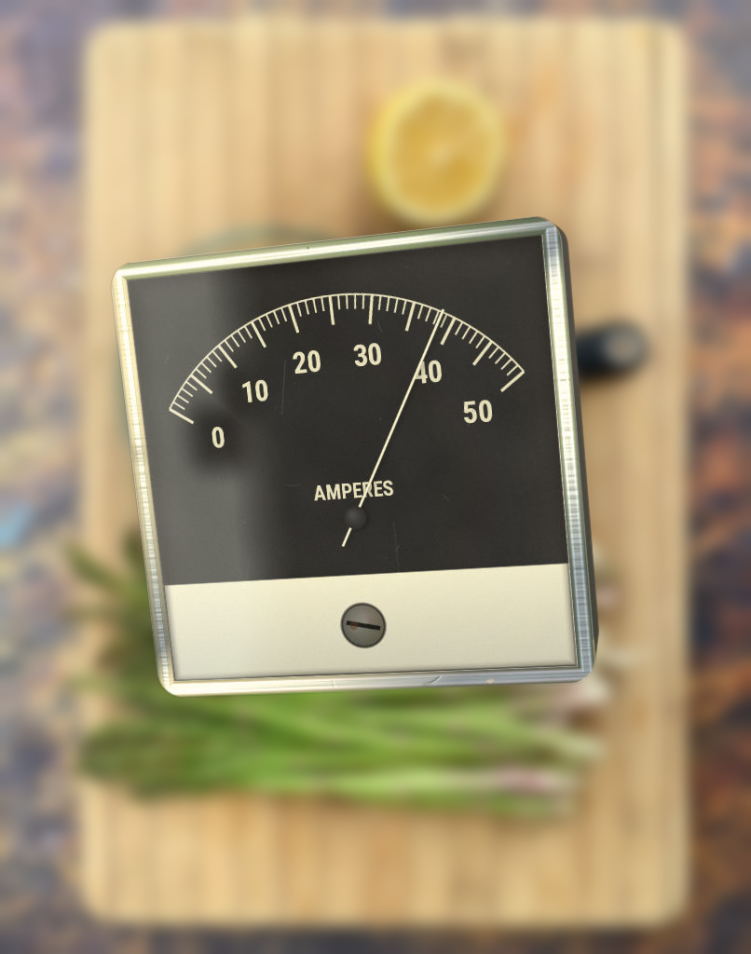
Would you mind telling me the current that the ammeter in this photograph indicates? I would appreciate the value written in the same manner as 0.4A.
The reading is 38.5A
